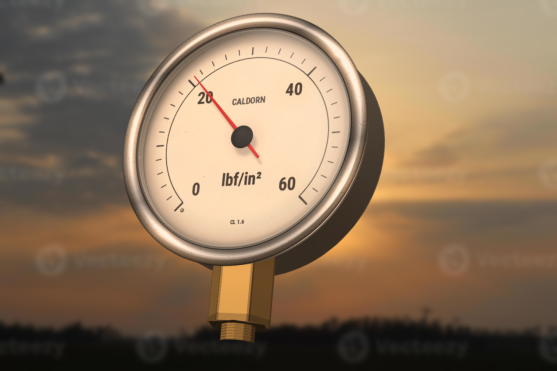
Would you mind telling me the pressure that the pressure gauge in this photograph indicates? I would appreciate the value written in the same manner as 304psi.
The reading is 21psi
